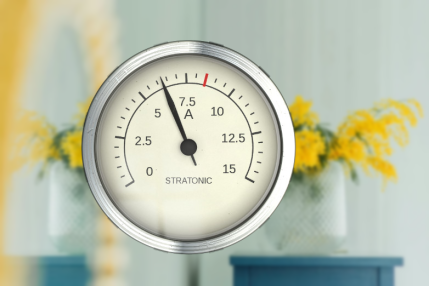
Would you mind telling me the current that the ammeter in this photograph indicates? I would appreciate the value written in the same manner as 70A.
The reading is 6.25A
